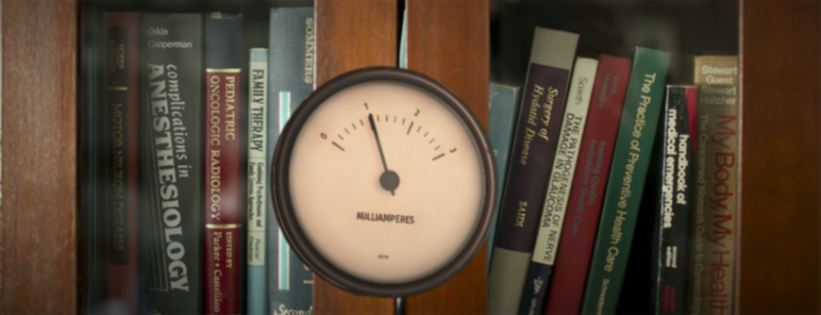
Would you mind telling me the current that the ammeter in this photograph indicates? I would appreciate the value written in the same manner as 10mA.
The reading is 1mA
